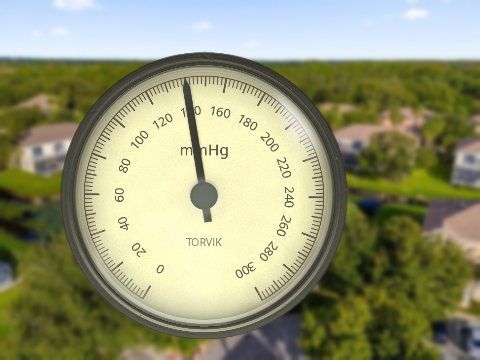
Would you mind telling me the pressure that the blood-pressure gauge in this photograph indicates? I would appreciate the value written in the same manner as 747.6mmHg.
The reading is 140mmHg
